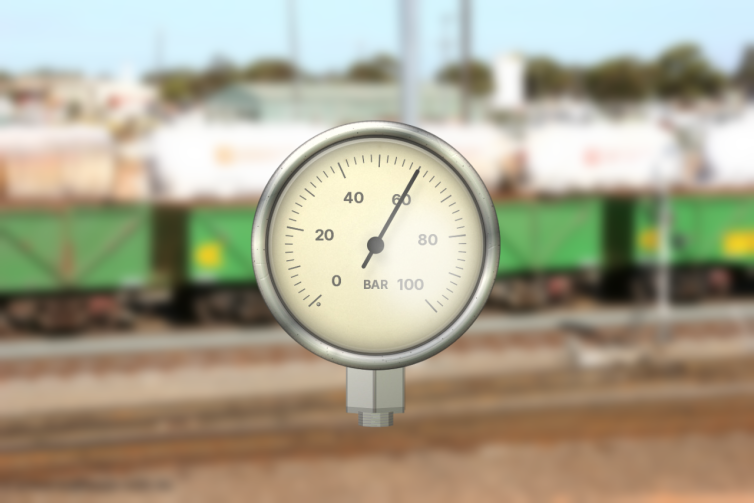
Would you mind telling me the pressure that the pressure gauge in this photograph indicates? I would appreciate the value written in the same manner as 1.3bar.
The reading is 60bar
